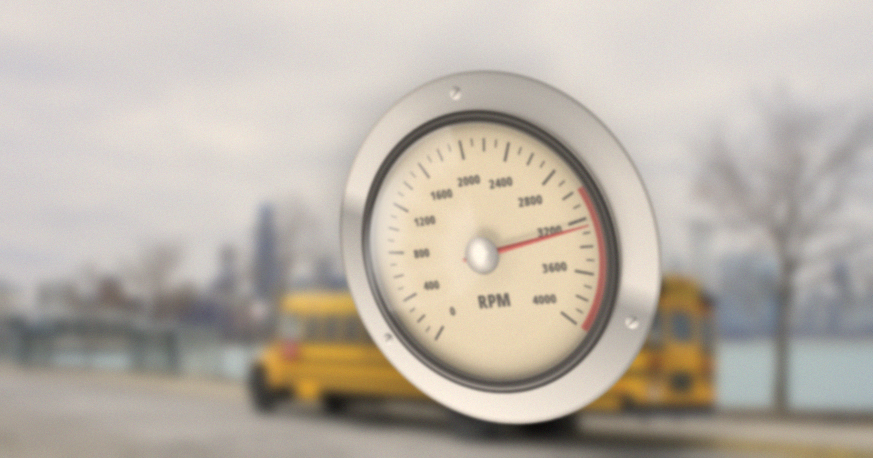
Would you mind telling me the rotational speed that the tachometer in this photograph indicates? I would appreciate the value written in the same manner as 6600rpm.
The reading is 3250rpm
